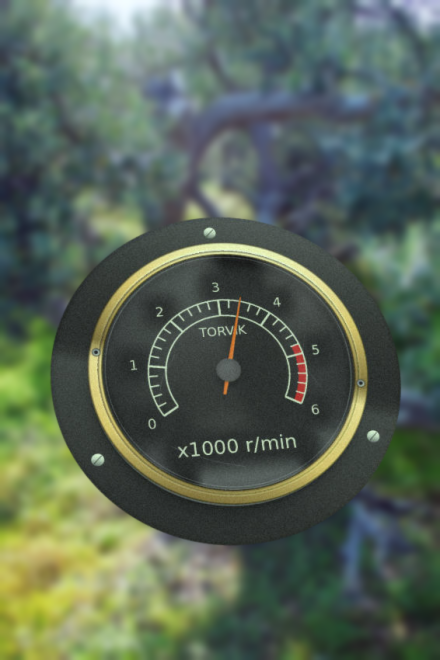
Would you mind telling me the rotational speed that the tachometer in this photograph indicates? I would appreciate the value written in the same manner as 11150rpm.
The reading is 3400rpm
